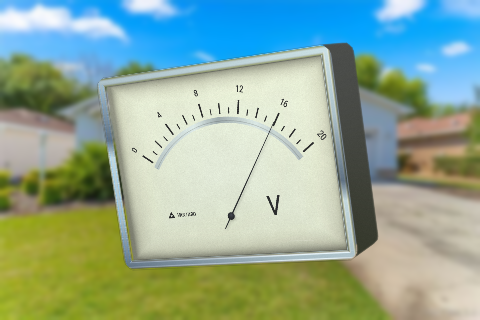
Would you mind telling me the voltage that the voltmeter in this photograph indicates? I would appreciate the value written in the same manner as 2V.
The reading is 16V
